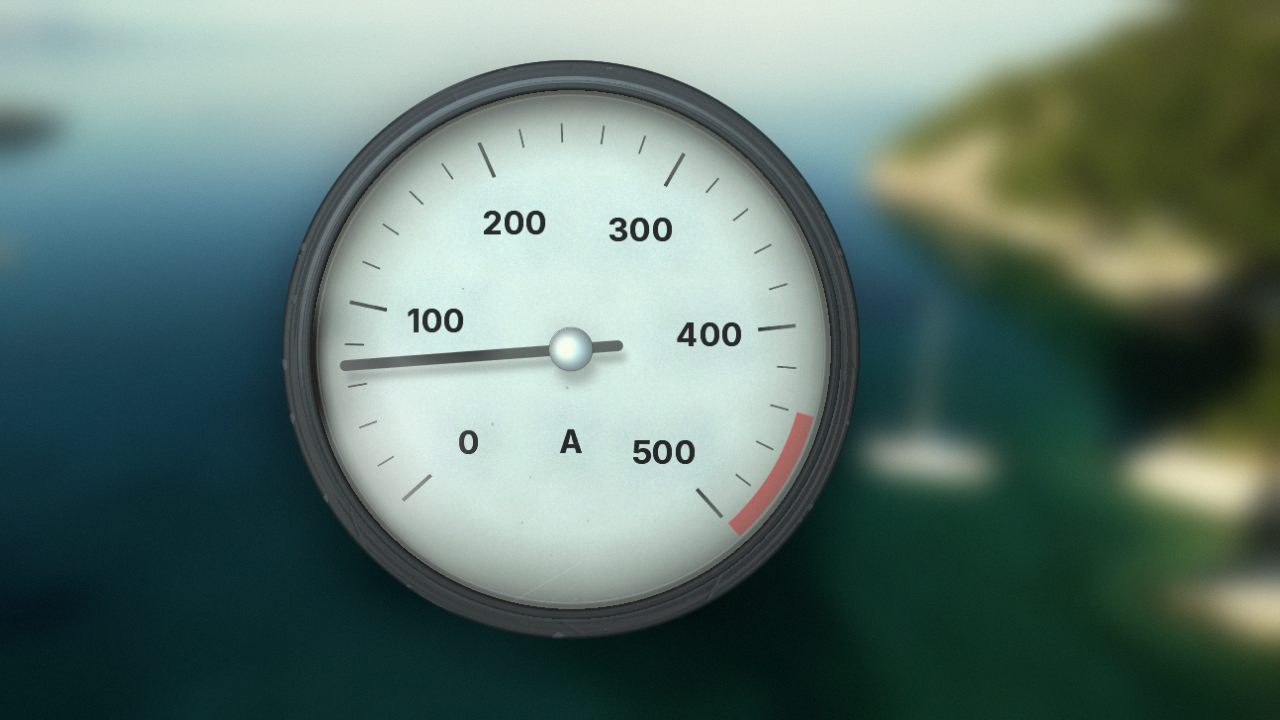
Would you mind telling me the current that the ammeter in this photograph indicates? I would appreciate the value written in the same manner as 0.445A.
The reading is 70A
